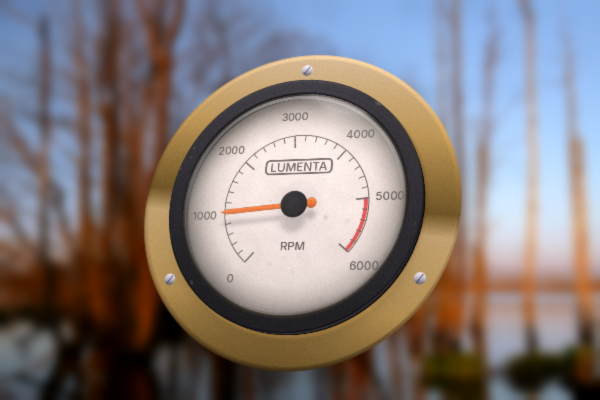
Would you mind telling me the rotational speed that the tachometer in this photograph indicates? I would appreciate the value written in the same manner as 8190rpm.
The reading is 1000rpm
